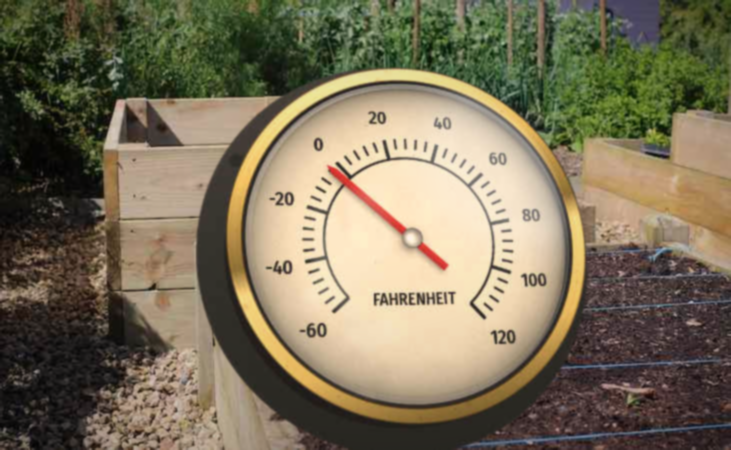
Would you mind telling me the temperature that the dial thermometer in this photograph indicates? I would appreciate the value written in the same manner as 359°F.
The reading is -4°F
